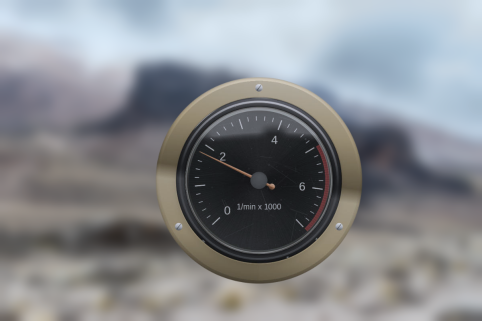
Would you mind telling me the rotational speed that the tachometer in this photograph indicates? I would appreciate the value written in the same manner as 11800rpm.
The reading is 1800rpm
